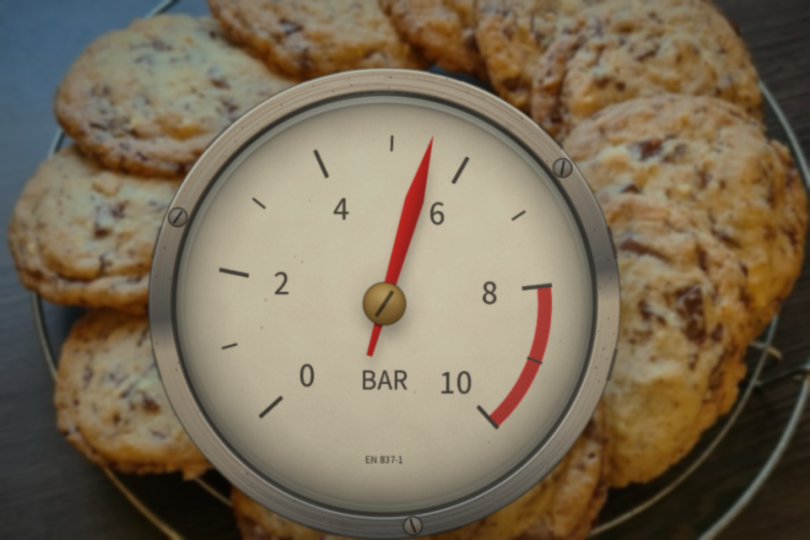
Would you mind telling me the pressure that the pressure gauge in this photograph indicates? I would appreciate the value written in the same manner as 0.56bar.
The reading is 5.5bar
